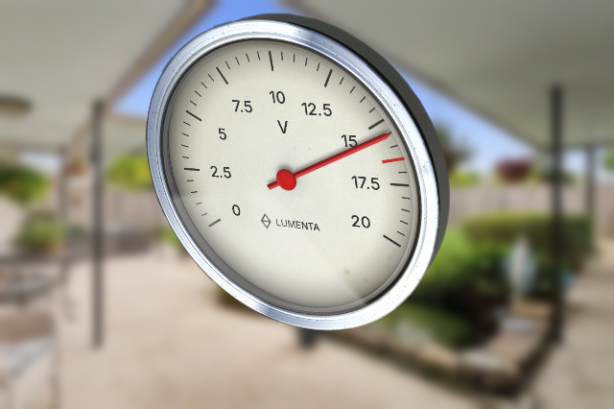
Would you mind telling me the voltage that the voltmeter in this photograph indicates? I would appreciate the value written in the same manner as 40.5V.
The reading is 15.5V
